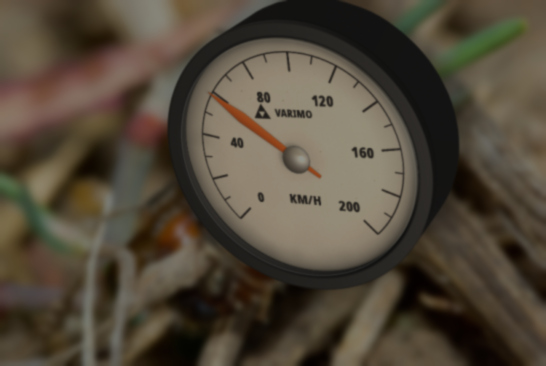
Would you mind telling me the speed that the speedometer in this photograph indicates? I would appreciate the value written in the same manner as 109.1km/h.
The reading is 60km/h
